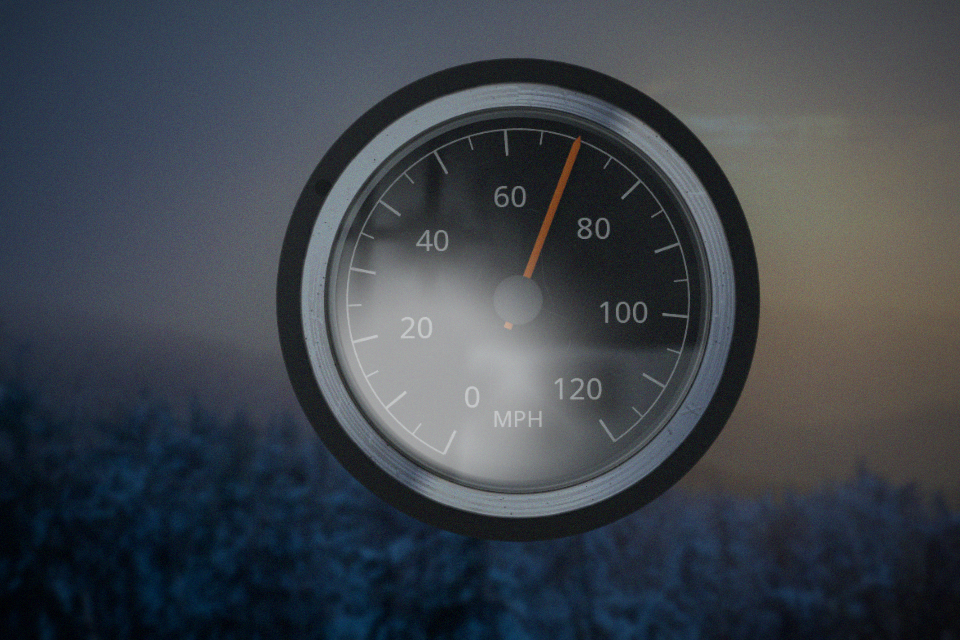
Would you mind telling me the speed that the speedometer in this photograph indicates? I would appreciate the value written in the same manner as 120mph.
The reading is 70mph
